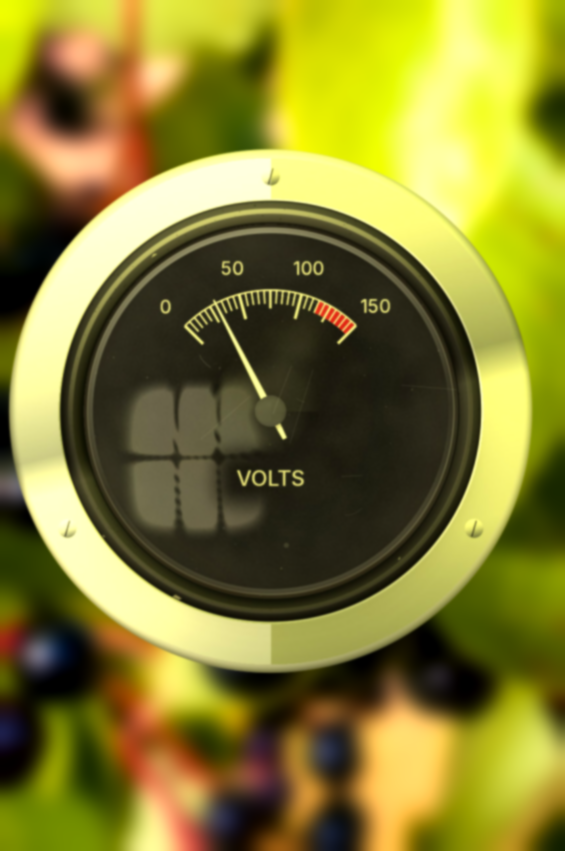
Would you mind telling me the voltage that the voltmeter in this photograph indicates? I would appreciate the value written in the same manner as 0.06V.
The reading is 30V
